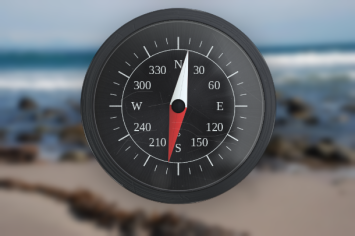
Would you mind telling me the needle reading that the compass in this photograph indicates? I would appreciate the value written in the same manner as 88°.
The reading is 190°
